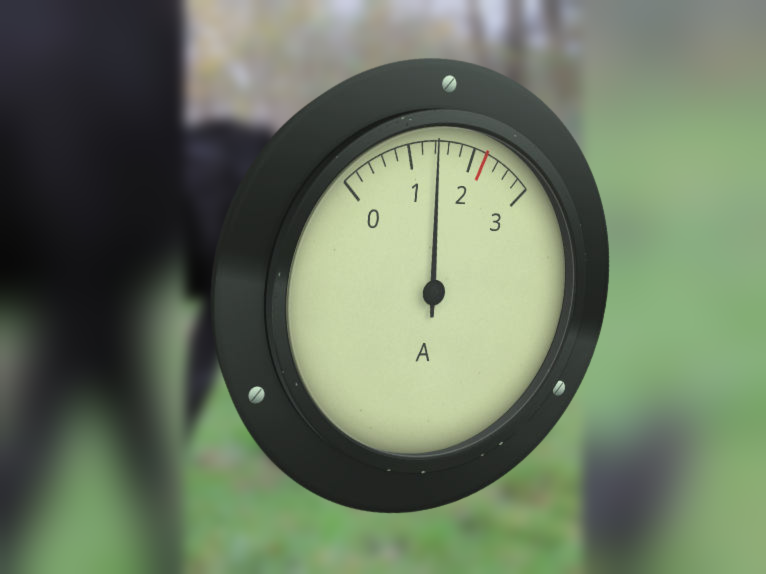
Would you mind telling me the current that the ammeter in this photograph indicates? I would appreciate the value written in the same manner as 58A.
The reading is 1.4A
